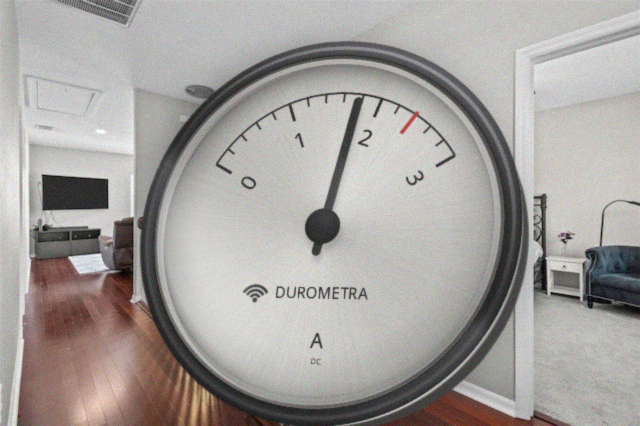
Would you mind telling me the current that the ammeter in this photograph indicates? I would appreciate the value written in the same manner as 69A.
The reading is 1.8A
